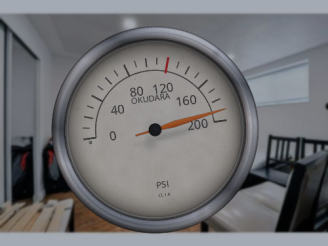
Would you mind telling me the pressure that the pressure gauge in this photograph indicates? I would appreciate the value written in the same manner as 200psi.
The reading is 190psi
